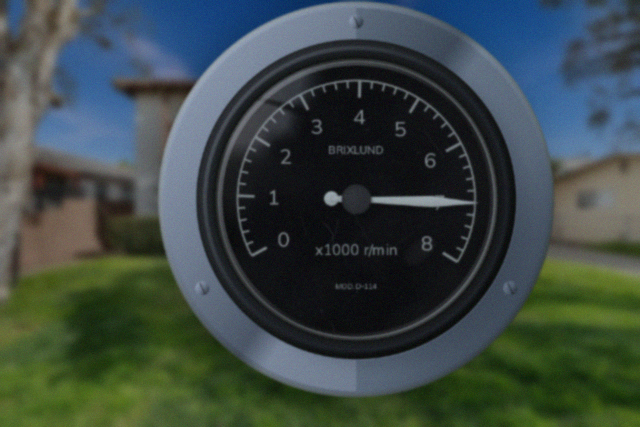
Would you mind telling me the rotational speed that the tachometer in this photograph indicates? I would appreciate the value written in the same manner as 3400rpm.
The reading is 7000rpm
